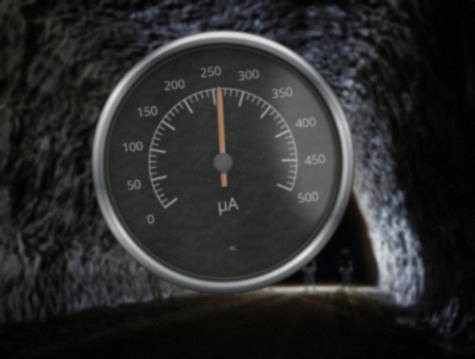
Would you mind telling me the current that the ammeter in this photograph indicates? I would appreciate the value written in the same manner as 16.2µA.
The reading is 260µA
